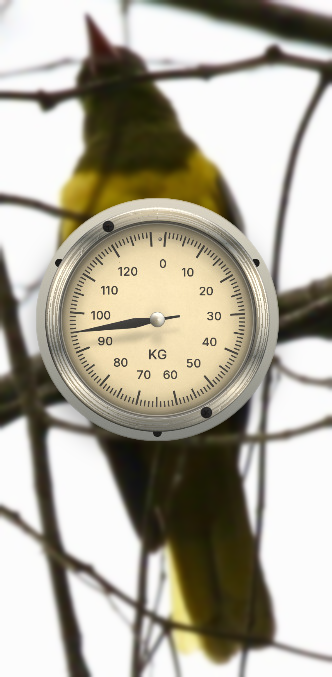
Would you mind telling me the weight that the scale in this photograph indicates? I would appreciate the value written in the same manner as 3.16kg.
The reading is 95kg
